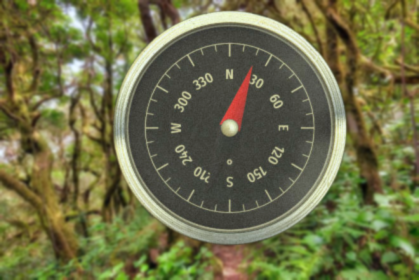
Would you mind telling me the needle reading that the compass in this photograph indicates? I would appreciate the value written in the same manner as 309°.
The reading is 20°
